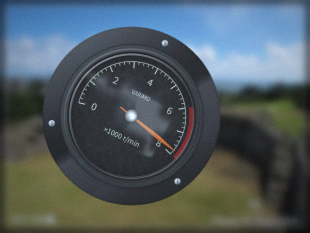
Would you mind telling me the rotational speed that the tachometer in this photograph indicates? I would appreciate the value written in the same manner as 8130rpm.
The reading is 7800rpm
